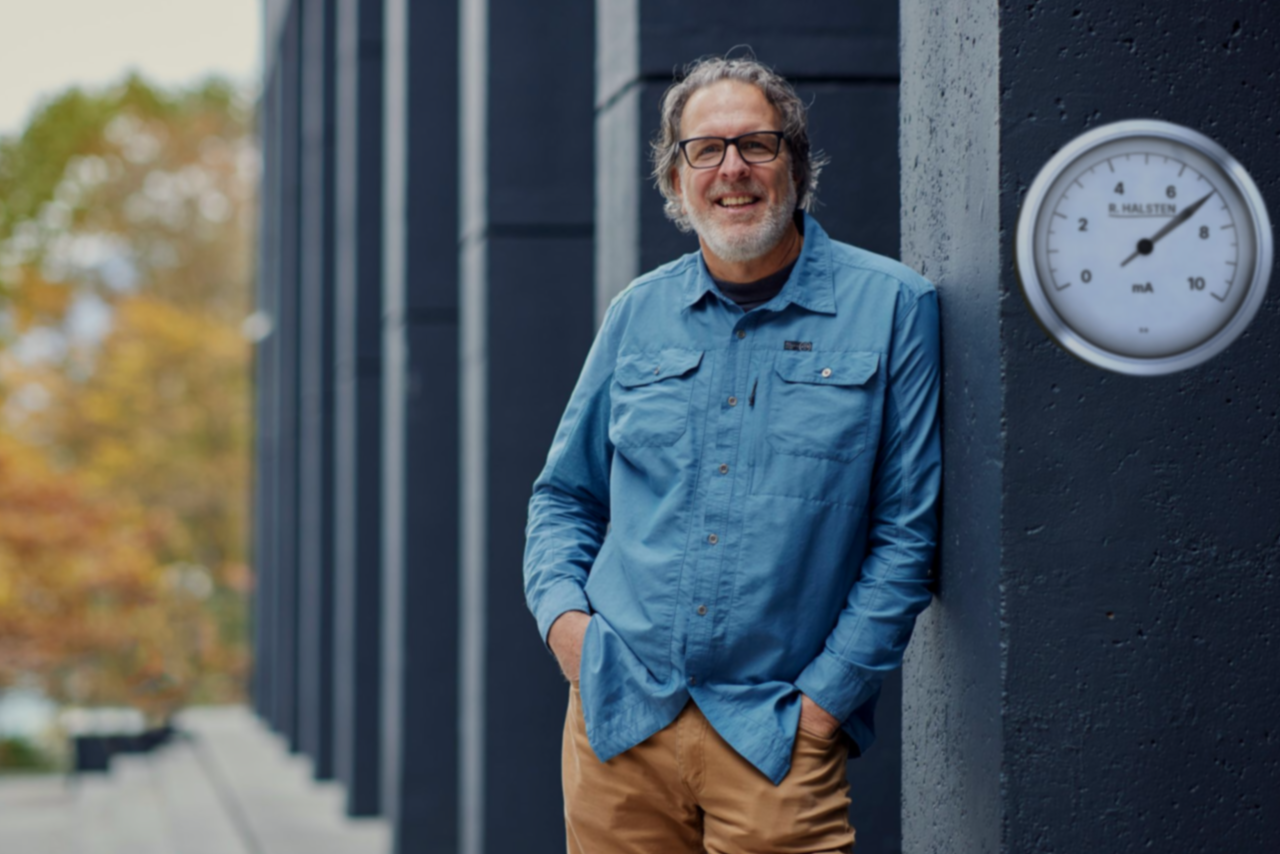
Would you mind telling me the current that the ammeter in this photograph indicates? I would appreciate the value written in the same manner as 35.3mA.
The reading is 7mA
